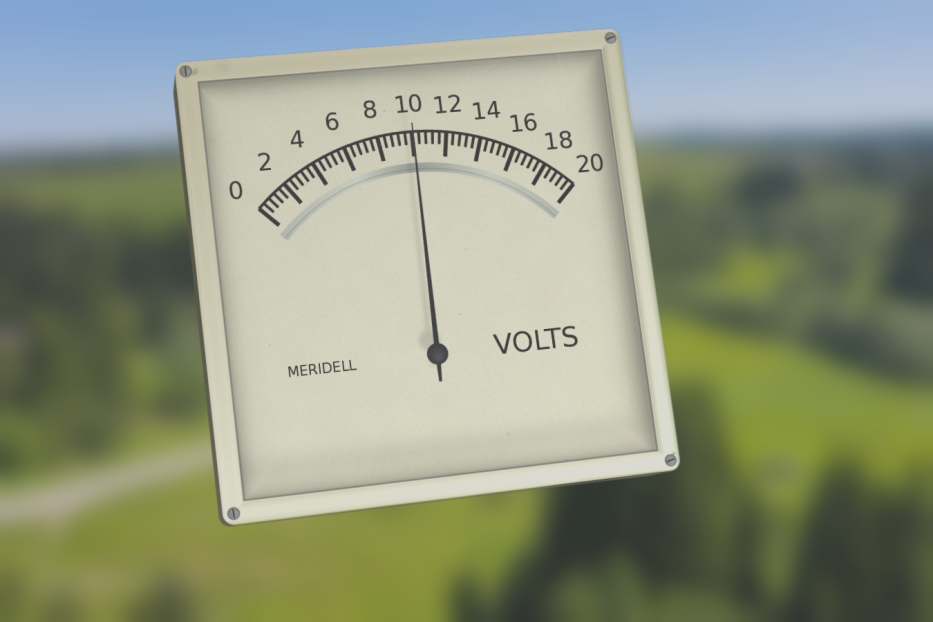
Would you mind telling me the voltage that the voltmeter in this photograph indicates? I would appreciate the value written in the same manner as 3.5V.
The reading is 10V
